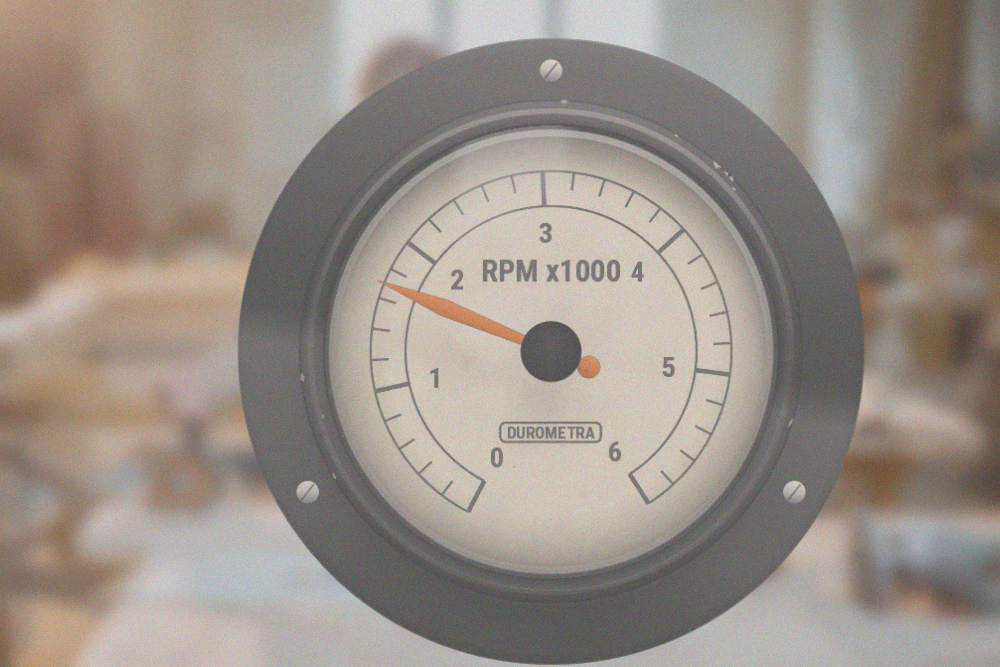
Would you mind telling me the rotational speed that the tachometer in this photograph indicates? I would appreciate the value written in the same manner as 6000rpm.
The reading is 1700rpm
